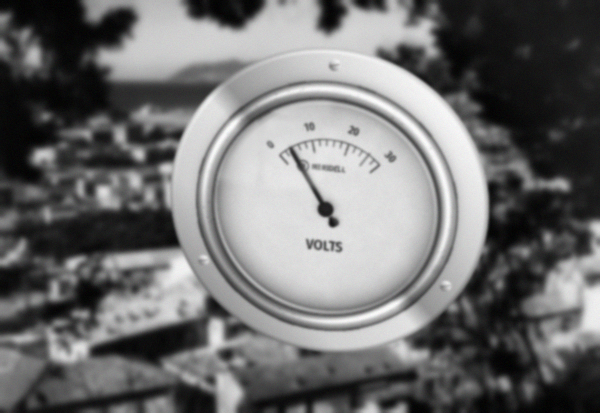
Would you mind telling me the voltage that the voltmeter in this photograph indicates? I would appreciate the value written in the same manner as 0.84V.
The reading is 4V
